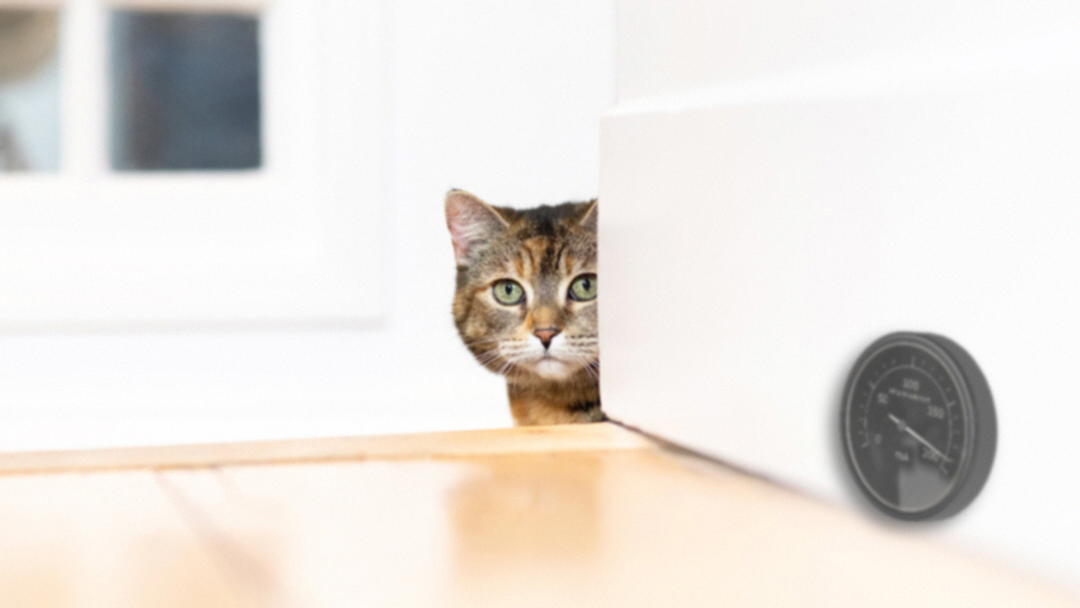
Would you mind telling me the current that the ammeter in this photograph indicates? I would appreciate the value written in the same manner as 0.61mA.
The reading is 190mA
